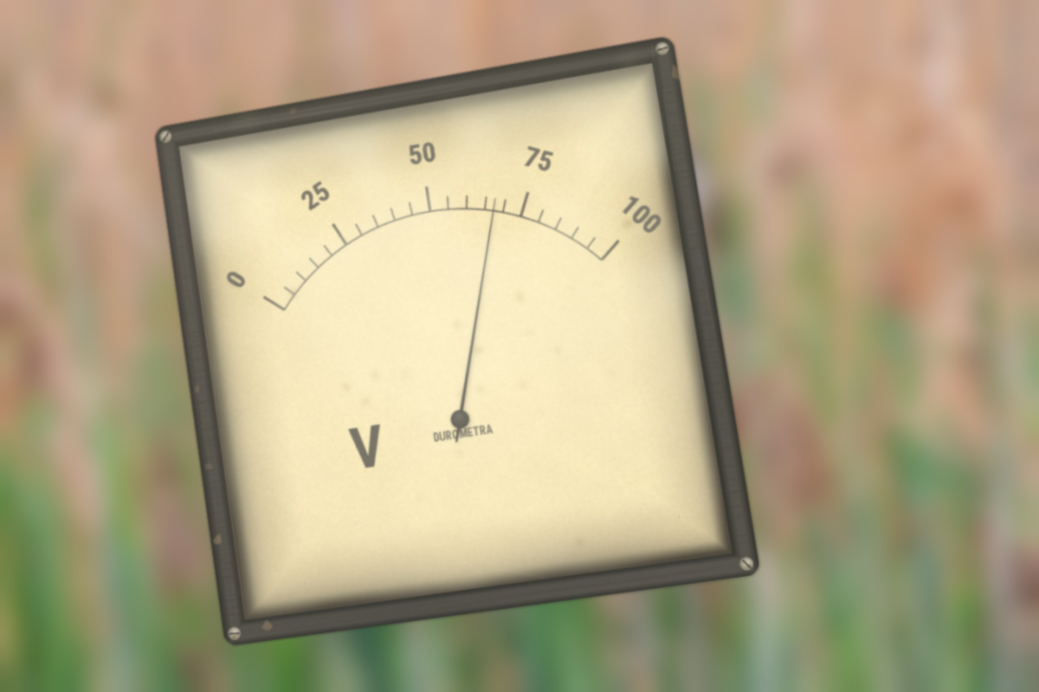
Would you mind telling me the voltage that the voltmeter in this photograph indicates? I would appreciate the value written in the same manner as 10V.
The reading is 67.5V
